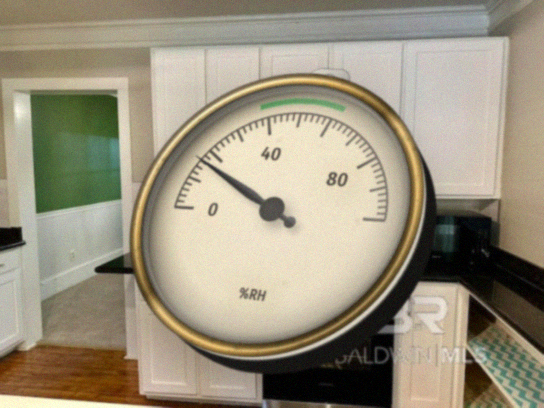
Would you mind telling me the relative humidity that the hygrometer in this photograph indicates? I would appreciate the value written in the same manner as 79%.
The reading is 16%
